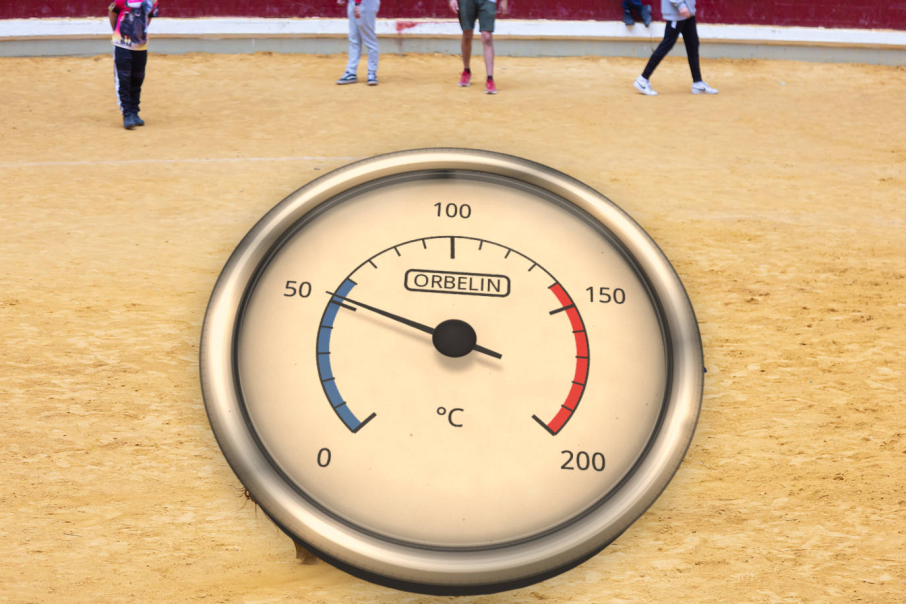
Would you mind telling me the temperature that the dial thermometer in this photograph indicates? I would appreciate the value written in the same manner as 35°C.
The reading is 50°C
